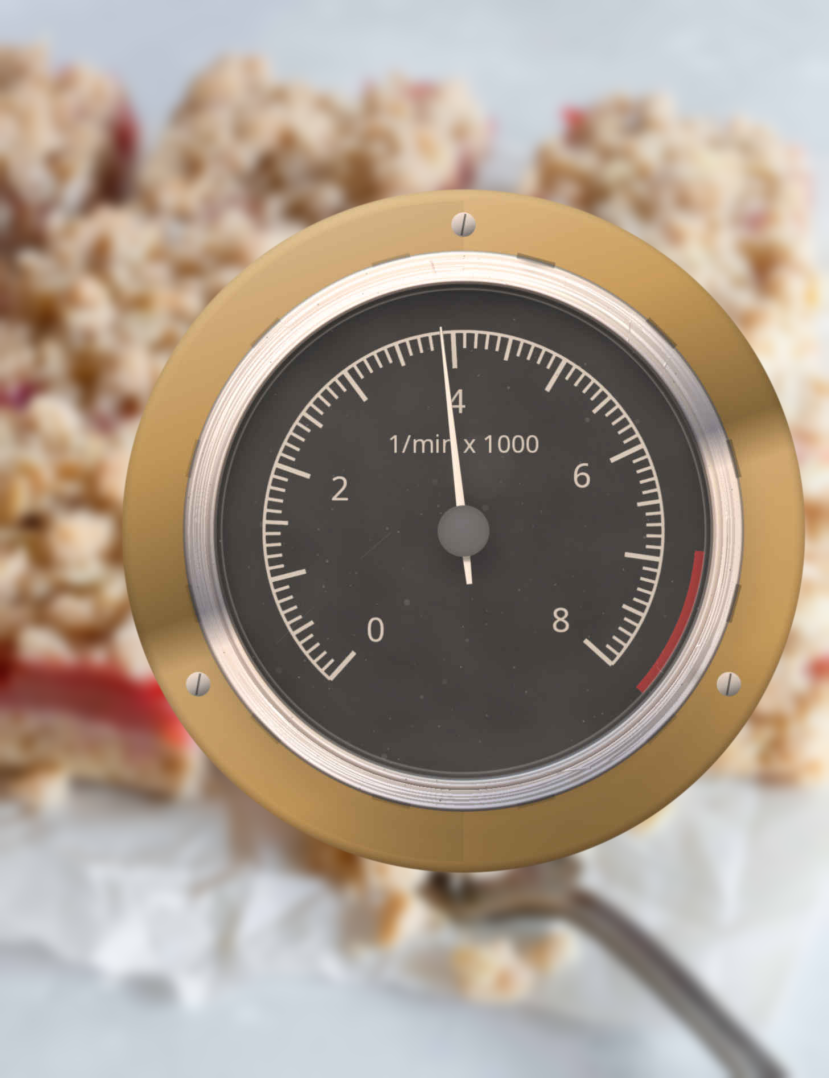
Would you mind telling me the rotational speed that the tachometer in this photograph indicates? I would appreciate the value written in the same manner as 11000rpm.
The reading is 3900rpm
